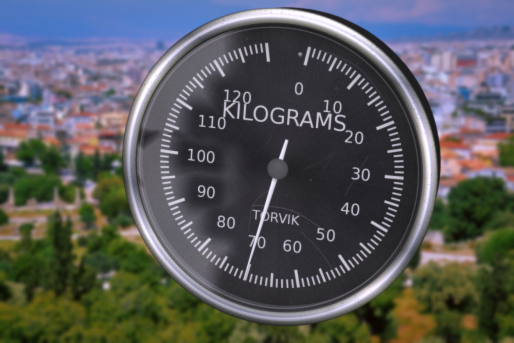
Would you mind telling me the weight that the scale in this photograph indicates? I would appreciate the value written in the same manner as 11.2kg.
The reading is 70kg
